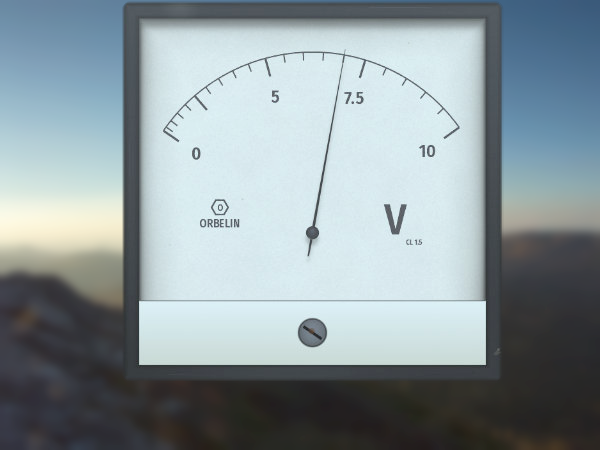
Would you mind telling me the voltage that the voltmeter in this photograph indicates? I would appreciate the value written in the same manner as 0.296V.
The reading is 7V
